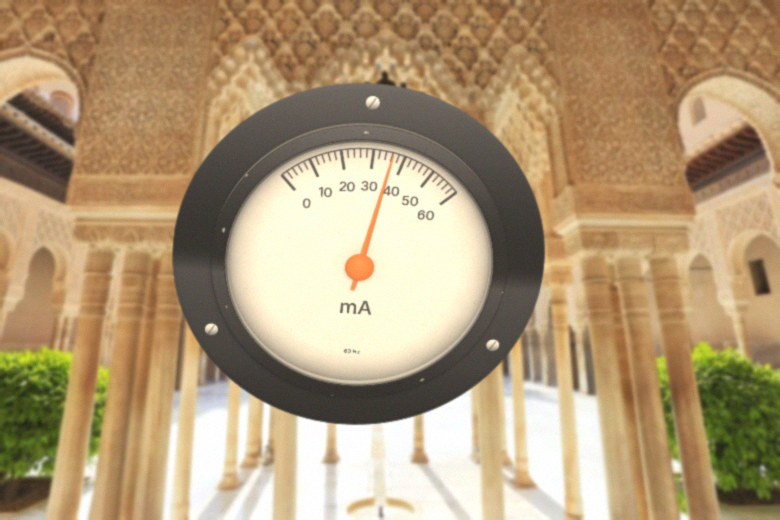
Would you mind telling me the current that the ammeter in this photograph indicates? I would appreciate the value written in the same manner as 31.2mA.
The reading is 36mA
